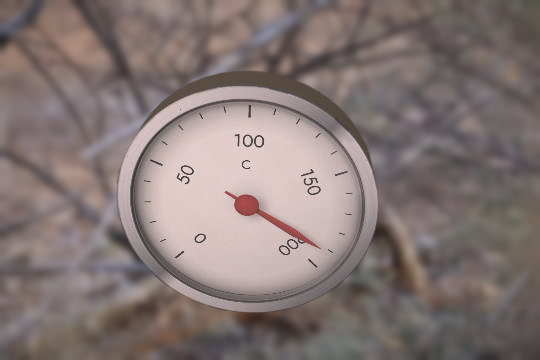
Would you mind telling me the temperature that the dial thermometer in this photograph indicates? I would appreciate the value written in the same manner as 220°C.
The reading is 190°C
